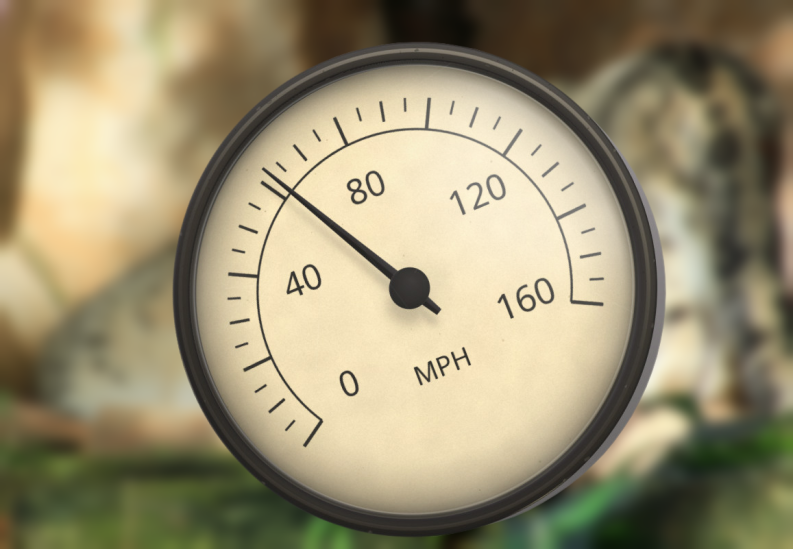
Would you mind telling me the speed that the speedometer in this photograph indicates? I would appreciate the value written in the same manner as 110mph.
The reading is 62.5mph
